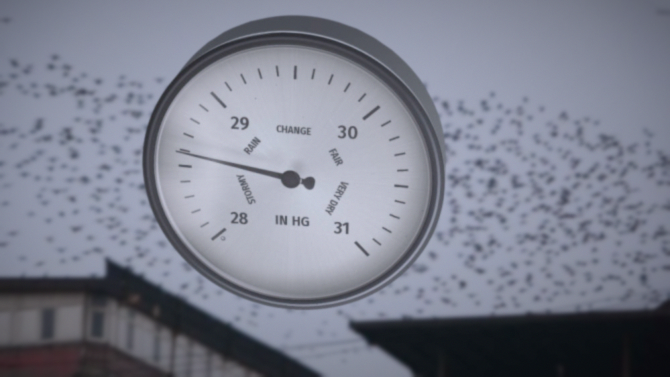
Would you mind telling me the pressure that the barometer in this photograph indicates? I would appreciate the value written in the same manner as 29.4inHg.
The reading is 28.6inHg
